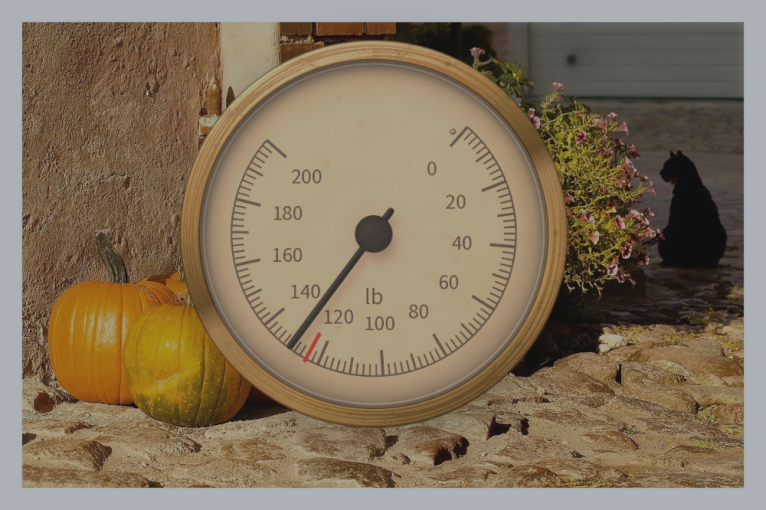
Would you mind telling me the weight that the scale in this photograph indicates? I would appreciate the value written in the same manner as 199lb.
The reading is 130lb
